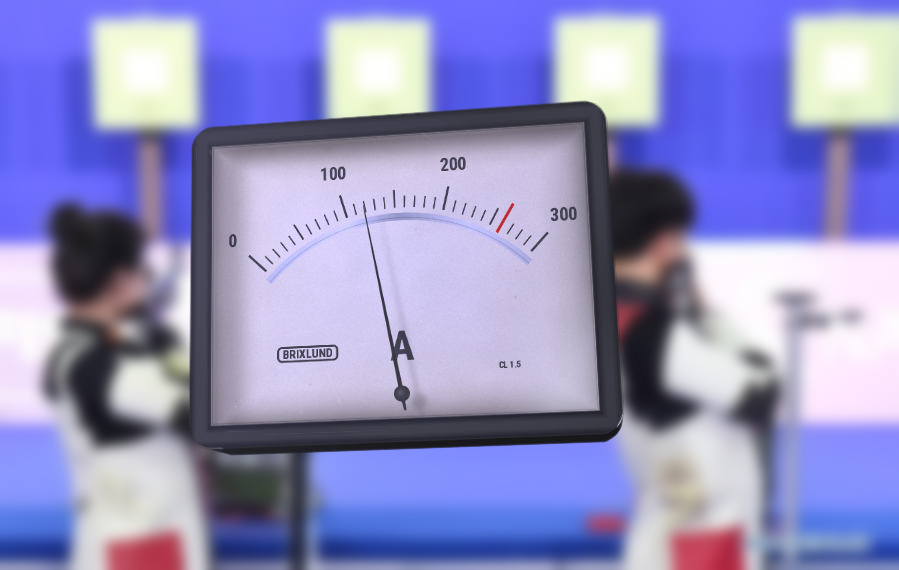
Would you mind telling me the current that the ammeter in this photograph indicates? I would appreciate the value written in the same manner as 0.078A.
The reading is 120A
